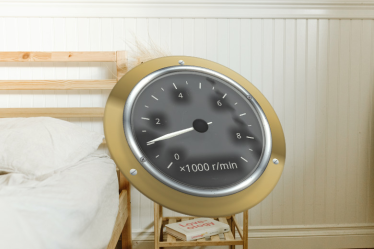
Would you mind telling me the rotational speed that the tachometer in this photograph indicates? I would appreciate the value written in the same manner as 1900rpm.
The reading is 1000rpm
